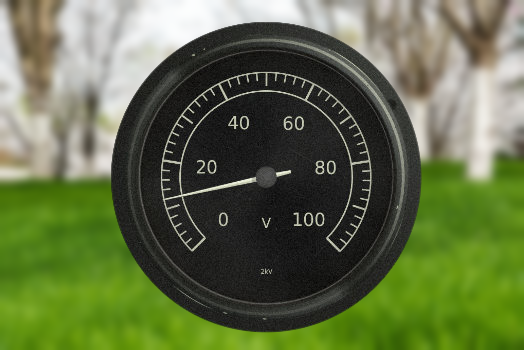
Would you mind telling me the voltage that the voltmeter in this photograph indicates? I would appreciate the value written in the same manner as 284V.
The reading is 12V
